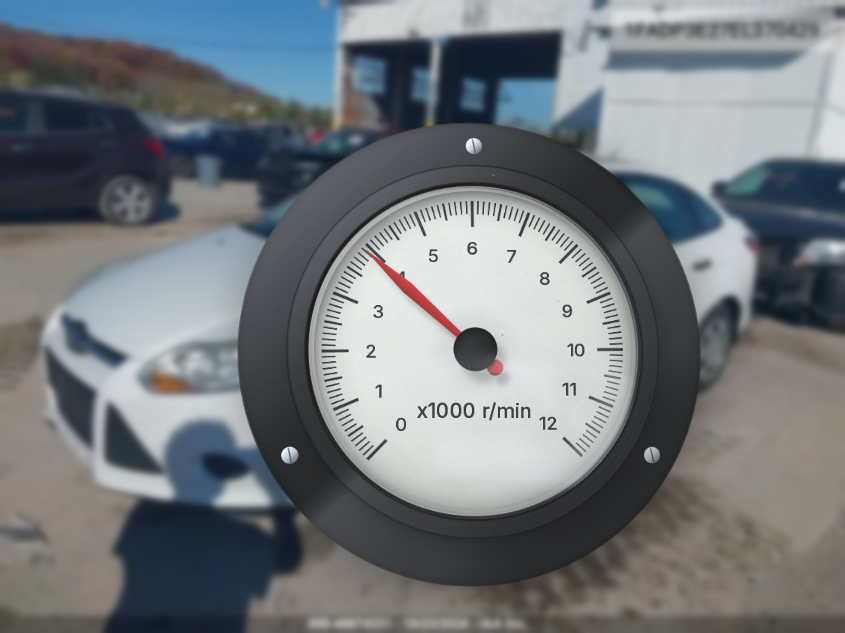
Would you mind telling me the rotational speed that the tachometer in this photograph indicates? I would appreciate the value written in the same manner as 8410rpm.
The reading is 3900rpm
